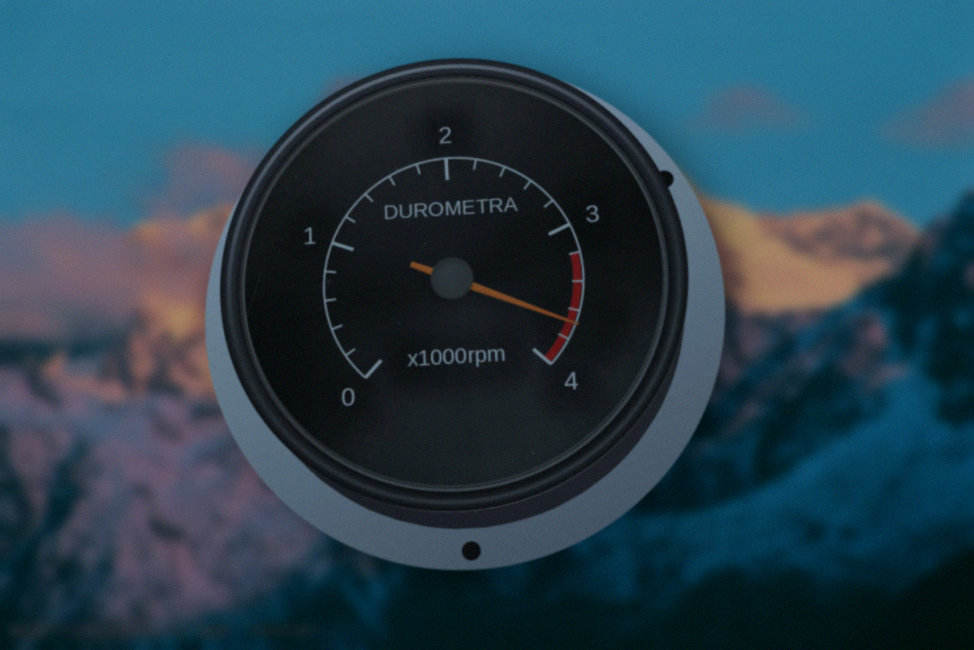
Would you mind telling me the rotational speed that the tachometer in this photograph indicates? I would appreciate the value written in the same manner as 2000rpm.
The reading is 3700rpm
